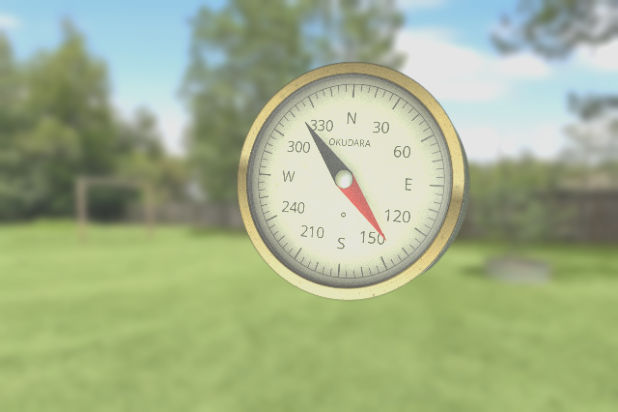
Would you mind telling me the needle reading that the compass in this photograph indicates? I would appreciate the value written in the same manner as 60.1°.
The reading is 140°
